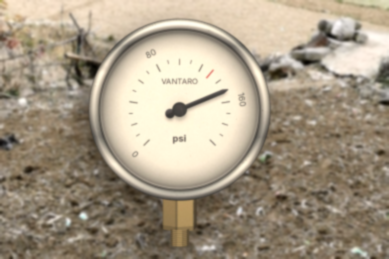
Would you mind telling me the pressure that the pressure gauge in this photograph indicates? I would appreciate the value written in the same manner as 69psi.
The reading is 150psi
